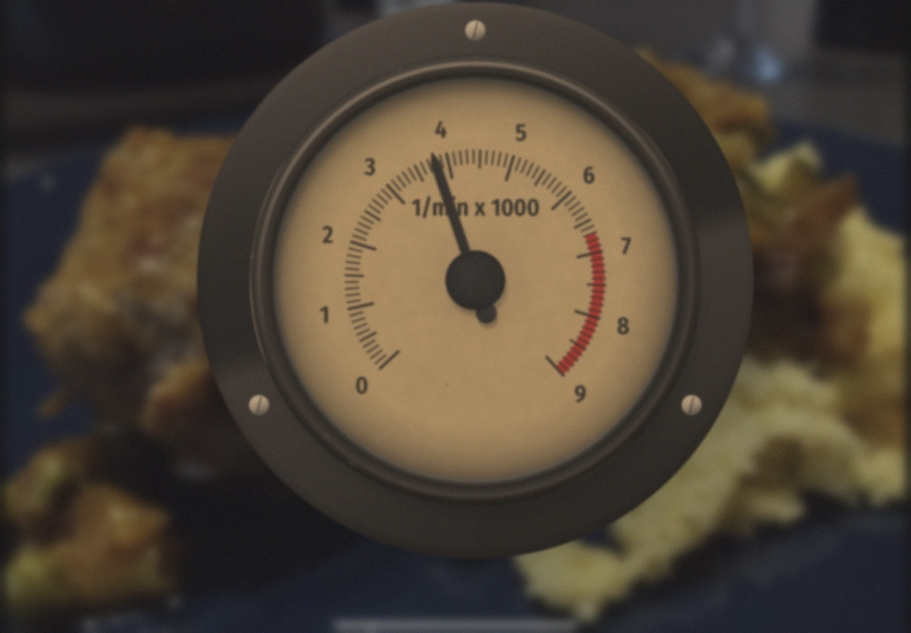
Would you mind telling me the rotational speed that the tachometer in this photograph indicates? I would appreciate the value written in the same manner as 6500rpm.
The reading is 3800rpm
